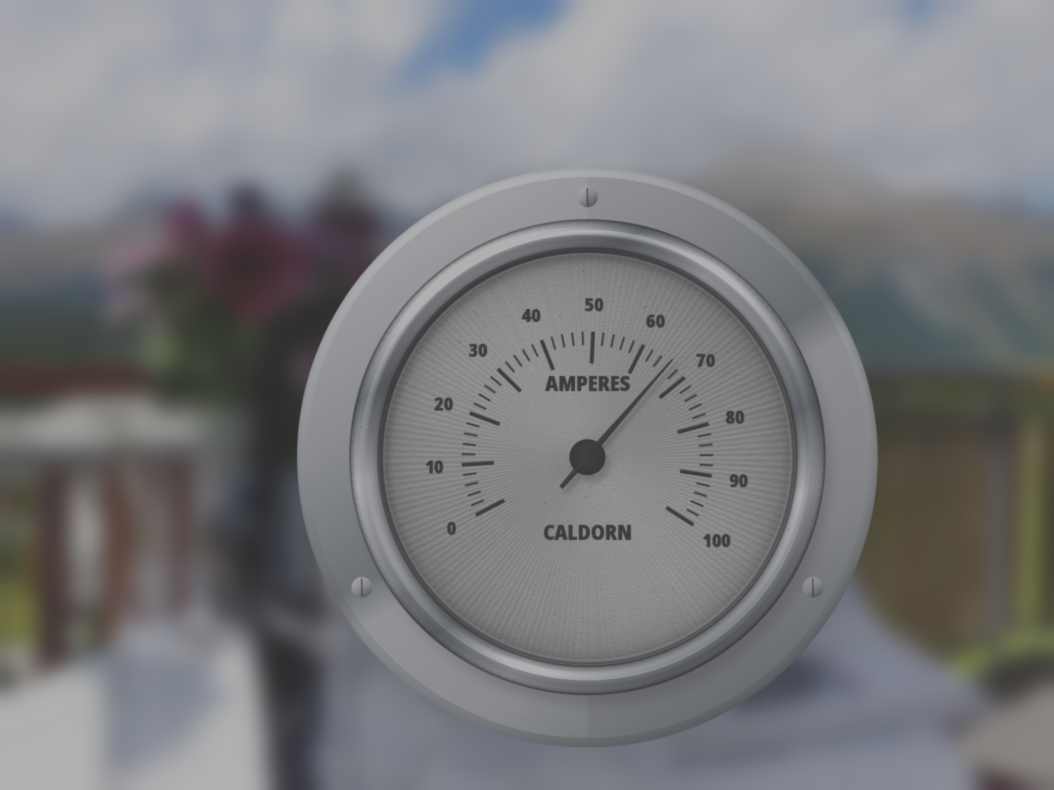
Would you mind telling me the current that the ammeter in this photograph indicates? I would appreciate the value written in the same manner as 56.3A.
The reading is 66A
